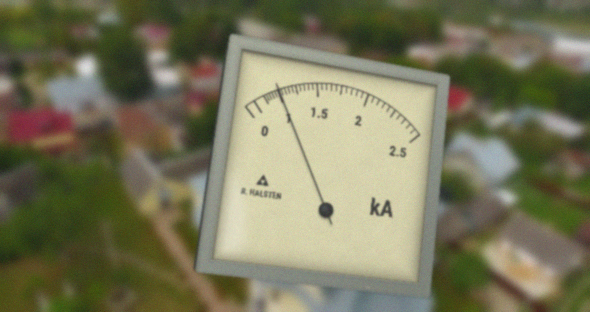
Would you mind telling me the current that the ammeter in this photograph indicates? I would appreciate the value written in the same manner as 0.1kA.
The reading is 1kA
